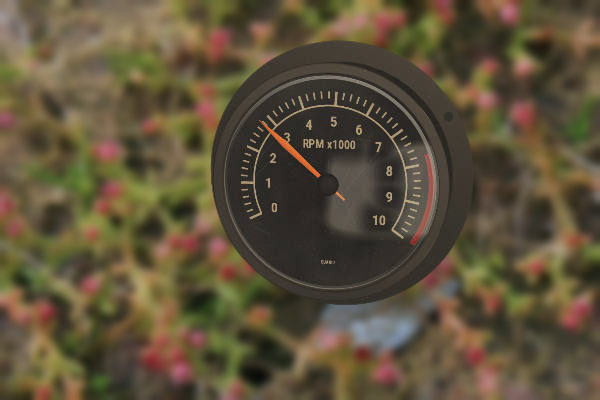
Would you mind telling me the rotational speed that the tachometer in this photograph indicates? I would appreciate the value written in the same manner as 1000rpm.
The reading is 2800rpm
